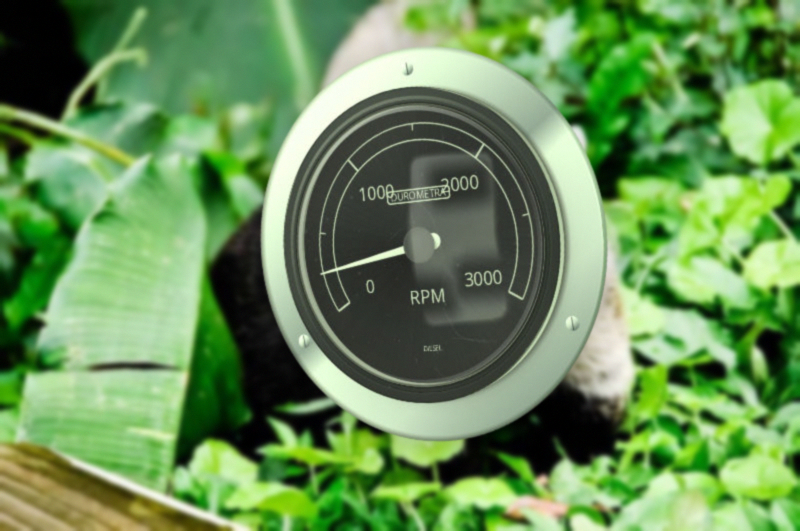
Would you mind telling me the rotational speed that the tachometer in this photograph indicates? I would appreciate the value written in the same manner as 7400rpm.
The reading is 250rpm
